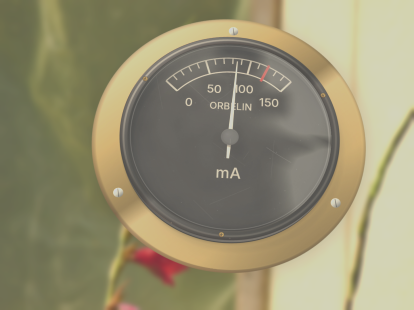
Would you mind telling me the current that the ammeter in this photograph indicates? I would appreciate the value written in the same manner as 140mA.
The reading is 85mA
